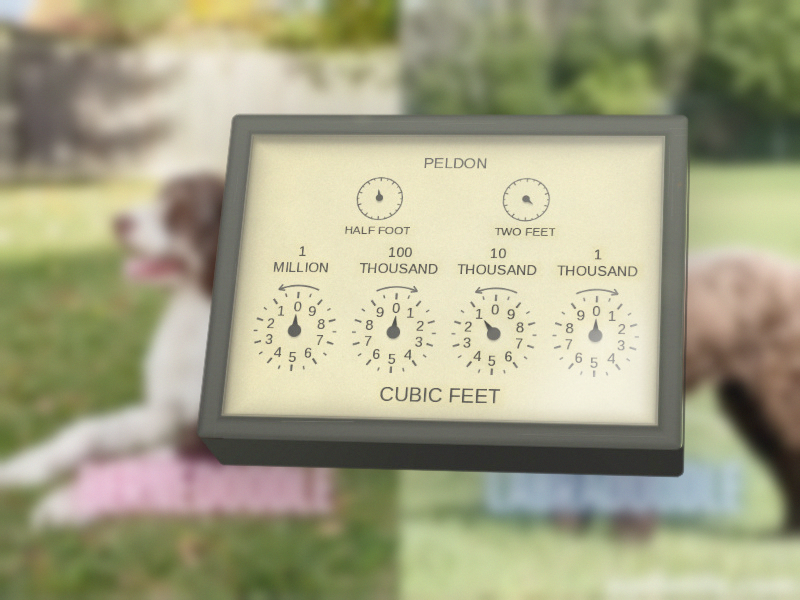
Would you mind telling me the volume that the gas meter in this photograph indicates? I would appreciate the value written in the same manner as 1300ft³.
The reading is 1000ft³
